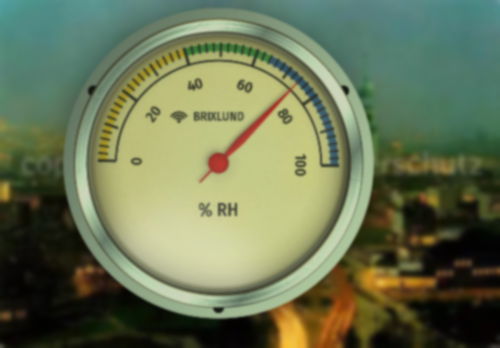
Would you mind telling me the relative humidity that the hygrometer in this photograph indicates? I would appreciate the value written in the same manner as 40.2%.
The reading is 74%
